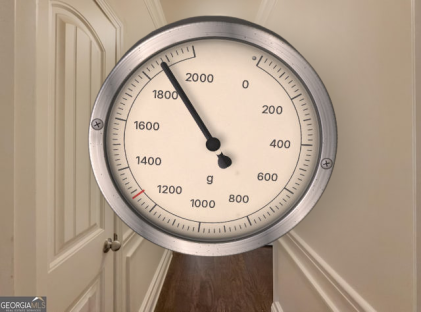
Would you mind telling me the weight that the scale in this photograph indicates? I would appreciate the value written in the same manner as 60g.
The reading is 1880g
